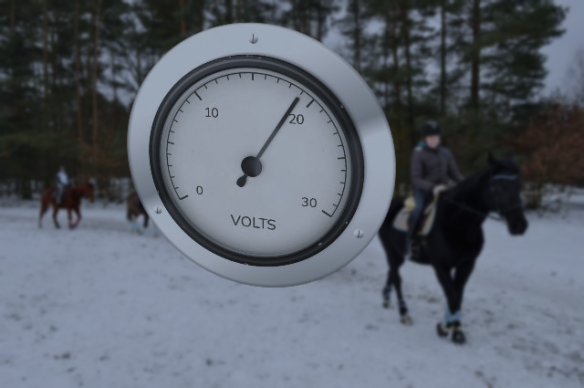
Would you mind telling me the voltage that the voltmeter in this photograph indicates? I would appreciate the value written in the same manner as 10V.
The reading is 19V
